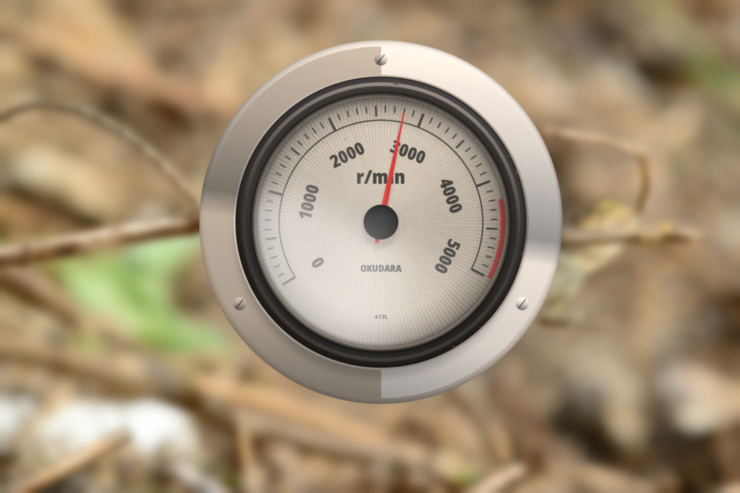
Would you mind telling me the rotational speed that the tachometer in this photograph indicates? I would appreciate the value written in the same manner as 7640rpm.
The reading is 2800rpm
